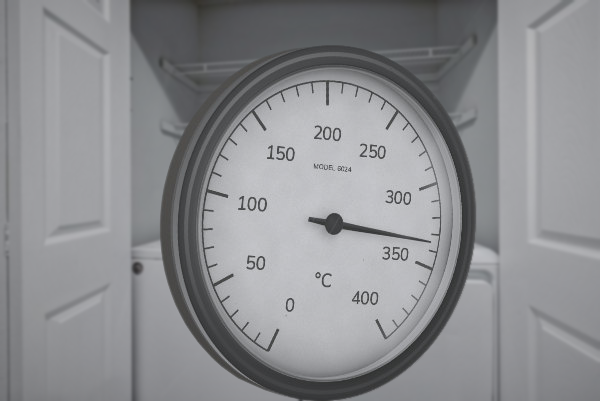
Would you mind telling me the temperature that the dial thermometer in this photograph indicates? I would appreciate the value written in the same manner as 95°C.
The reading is 335°C
